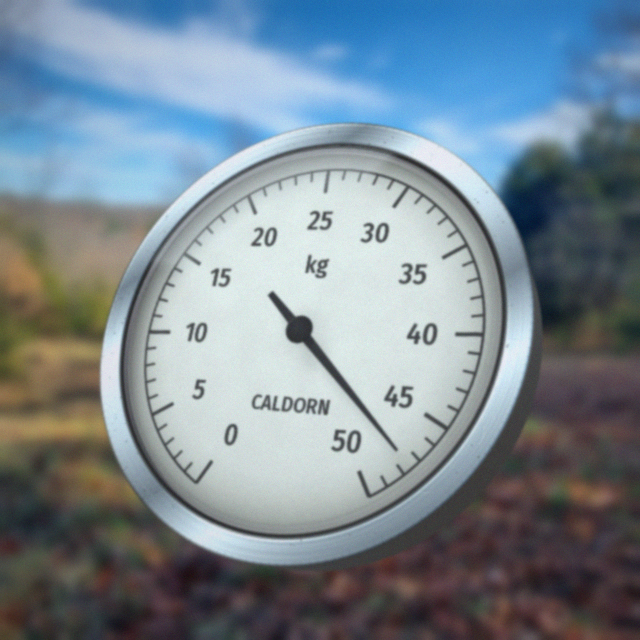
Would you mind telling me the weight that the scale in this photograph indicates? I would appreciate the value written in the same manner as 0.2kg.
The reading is 47.5kg
